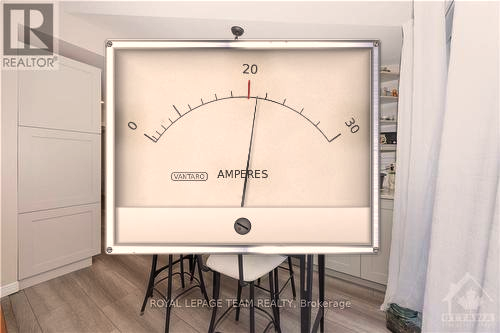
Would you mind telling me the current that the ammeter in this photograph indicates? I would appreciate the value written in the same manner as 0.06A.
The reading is 21A
